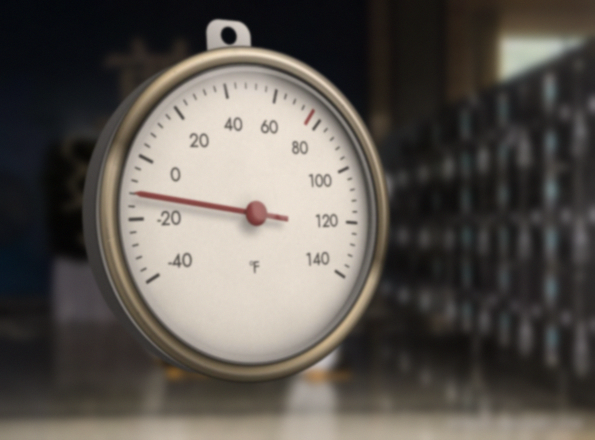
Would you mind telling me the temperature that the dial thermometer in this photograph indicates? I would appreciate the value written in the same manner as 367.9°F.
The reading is -12°F
